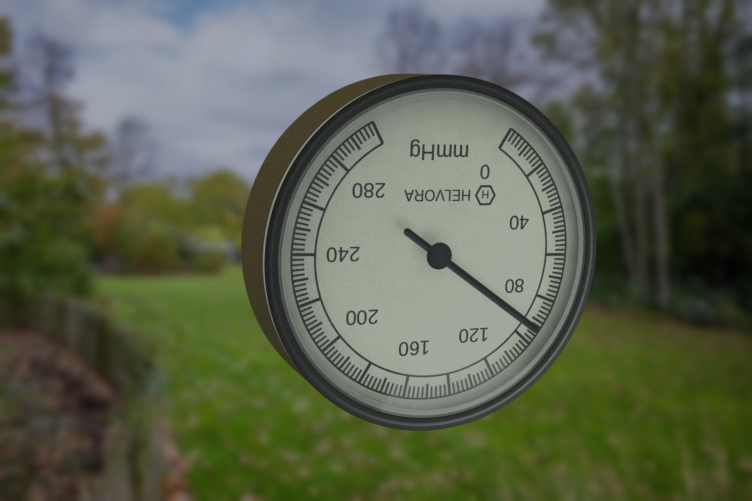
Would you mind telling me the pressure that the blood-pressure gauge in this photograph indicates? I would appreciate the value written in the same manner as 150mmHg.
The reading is 94mmHg
